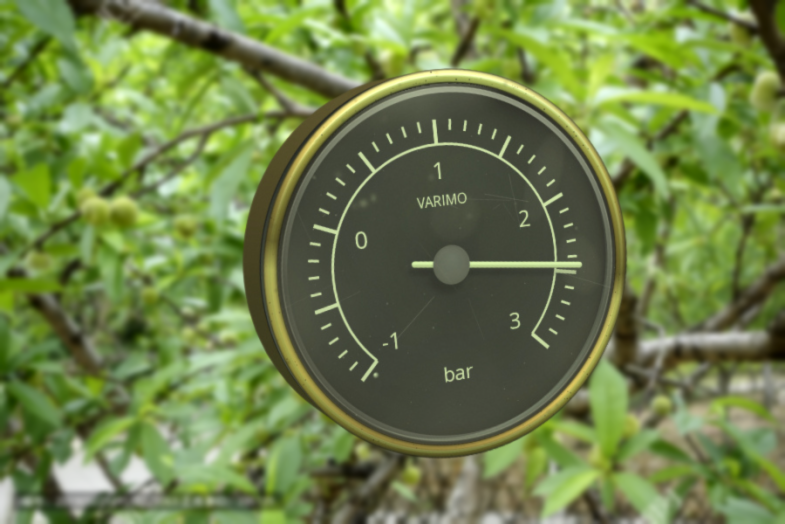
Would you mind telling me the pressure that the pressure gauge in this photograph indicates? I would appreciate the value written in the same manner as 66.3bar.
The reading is 2.45bar
